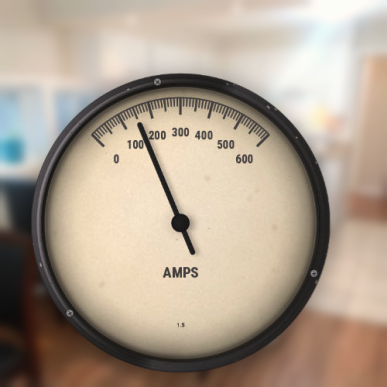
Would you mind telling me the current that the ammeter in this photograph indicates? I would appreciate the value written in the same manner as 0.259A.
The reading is 150A
